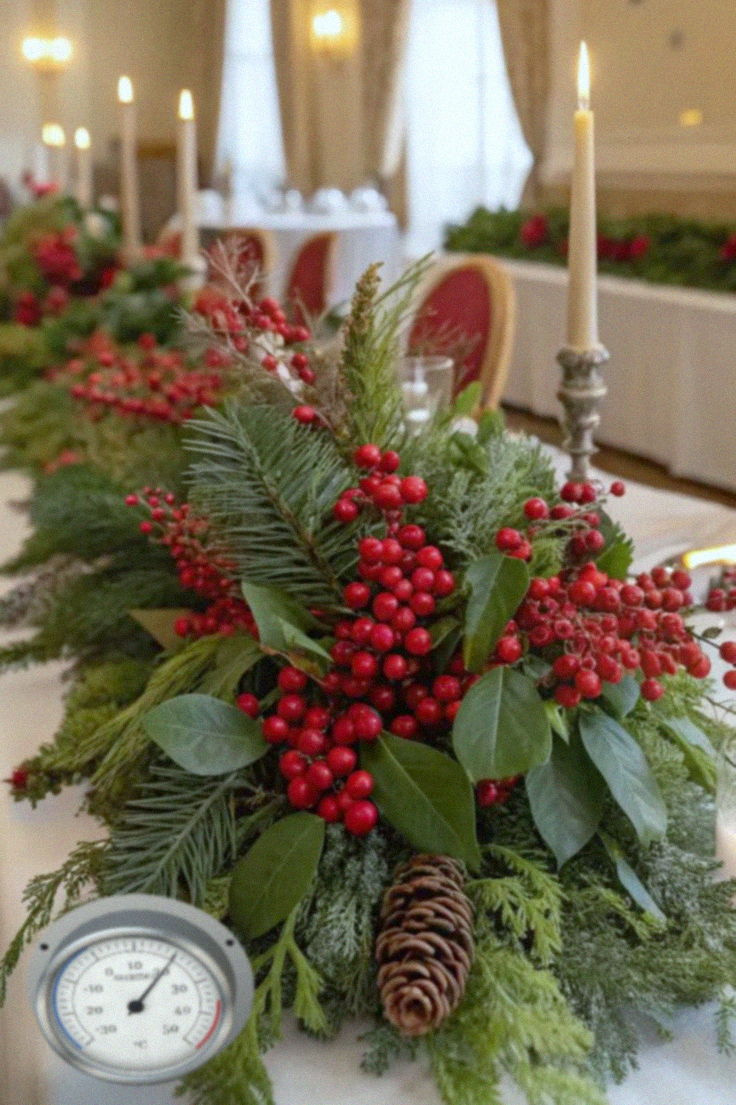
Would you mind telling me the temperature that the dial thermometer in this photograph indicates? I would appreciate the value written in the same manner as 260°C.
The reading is 20°C
